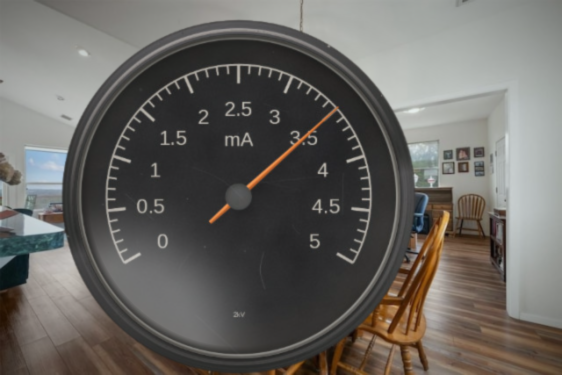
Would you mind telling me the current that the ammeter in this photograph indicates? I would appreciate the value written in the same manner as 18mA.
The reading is 3.5mA
